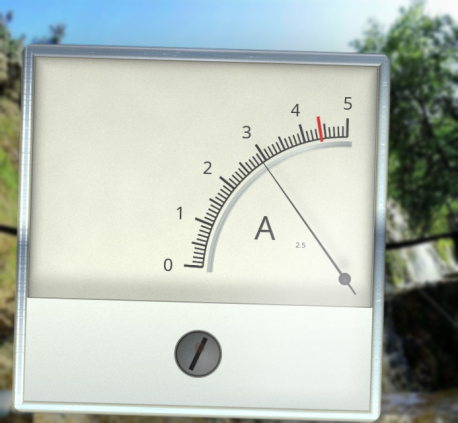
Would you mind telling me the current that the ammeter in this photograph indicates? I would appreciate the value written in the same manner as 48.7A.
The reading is 2.9A
